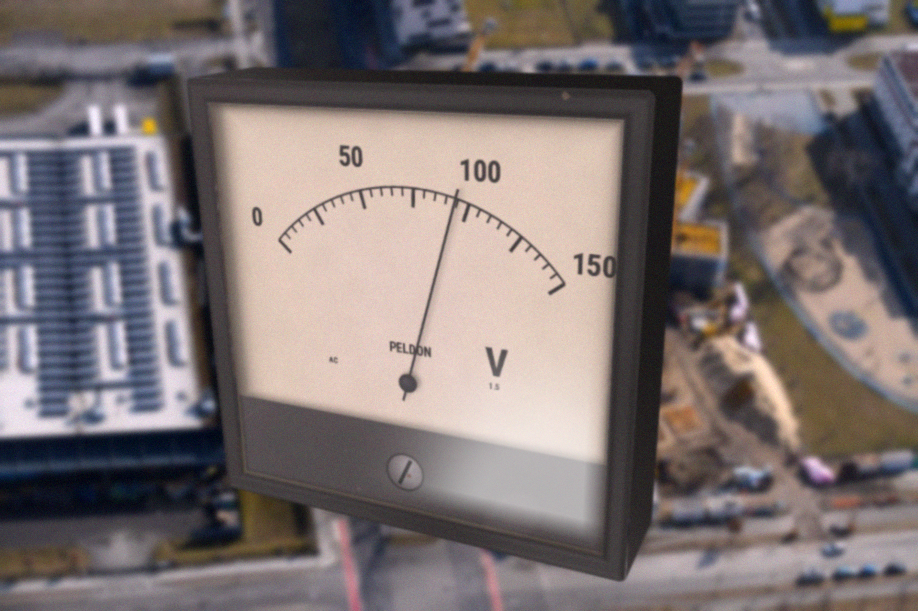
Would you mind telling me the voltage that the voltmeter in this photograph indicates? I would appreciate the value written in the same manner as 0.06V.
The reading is 95V
